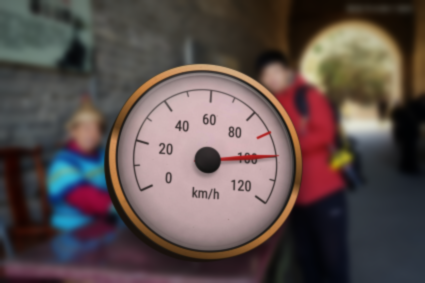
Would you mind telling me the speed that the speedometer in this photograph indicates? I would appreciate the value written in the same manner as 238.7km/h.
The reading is 100km/h
